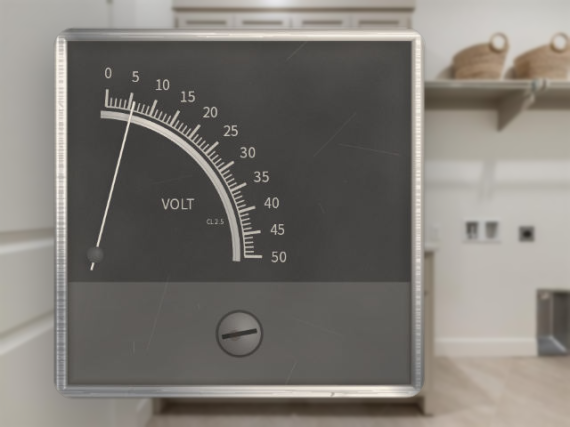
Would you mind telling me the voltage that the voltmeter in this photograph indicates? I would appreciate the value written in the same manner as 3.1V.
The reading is 6V
